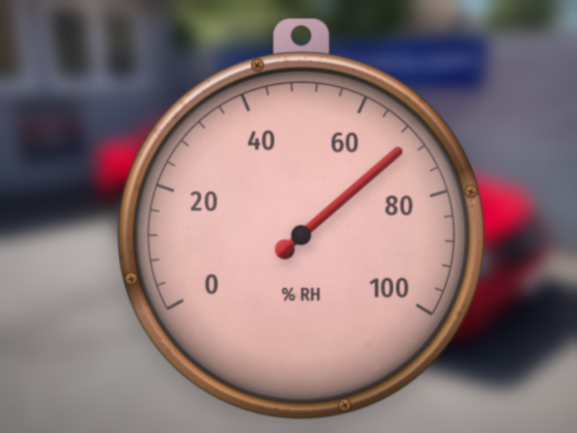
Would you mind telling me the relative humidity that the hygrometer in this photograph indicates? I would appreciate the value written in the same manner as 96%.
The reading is 70%
